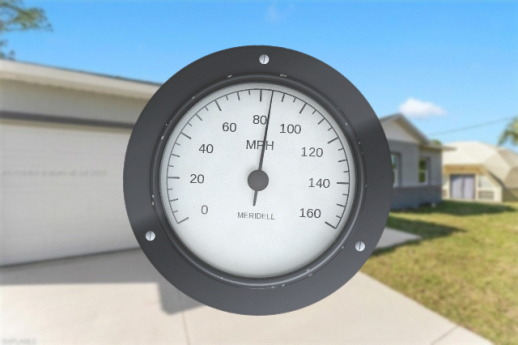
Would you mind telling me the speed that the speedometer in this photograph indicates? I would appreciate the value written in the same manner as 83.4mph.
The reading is 85mph
